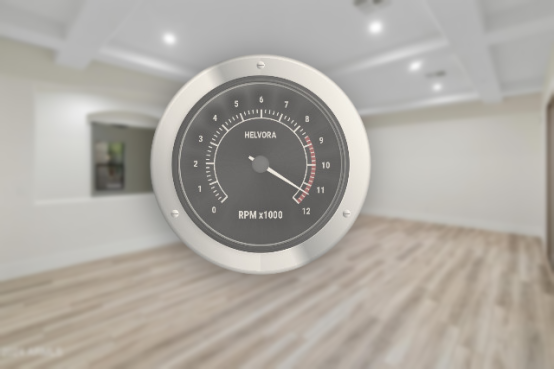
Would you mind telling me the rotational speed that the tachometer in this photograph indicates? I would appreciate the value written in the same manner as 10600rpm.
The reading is 11400rpm
